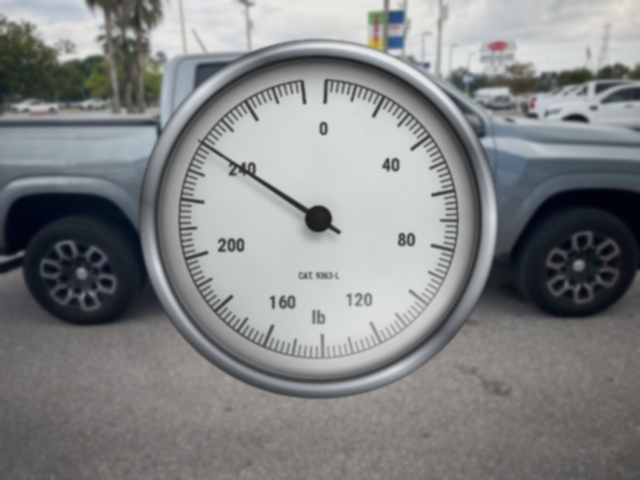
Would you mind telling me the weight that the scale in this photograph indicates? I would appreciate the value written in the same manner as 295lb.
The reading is 240lb
